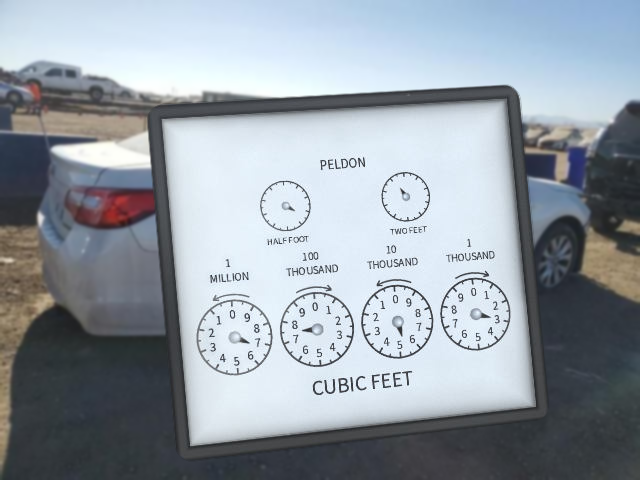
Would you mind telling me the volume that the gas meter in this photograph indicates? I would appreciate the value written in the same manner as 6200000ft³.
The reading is 675300ft³
